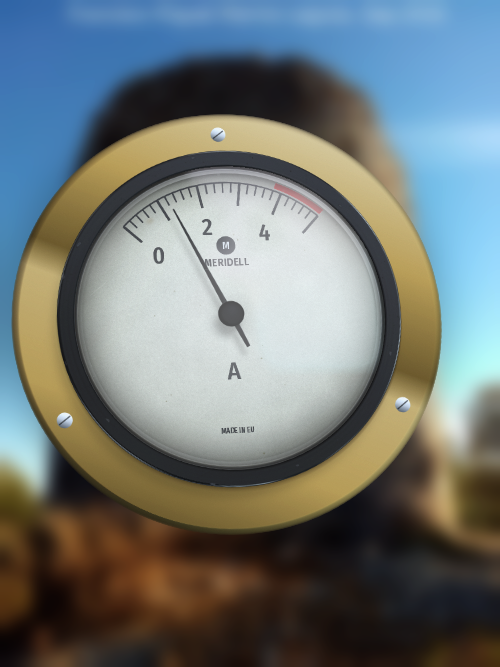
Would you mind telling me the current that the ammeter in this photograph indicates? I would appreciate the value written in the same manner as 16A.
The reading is 1.2A
